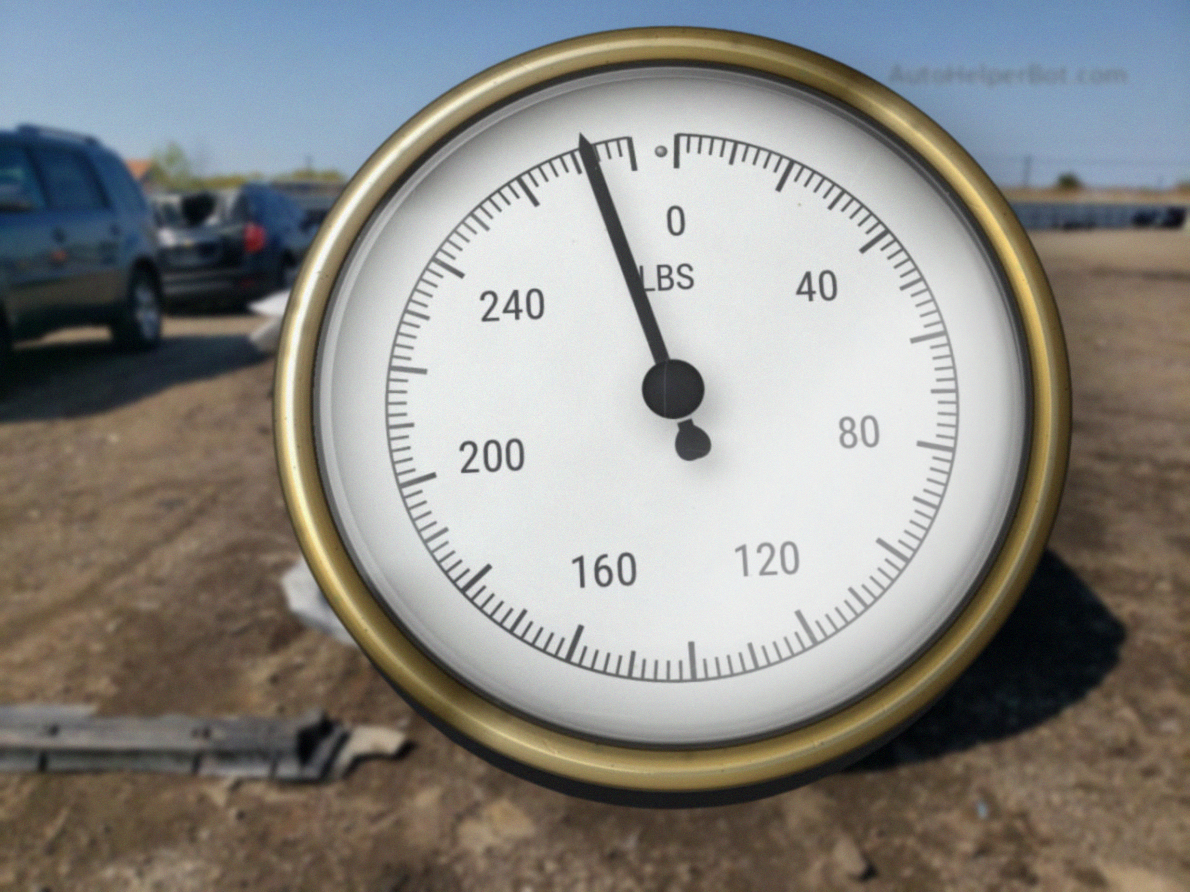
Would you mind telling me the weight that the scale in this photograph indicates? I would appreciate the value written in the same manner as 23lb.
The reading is 272lb
